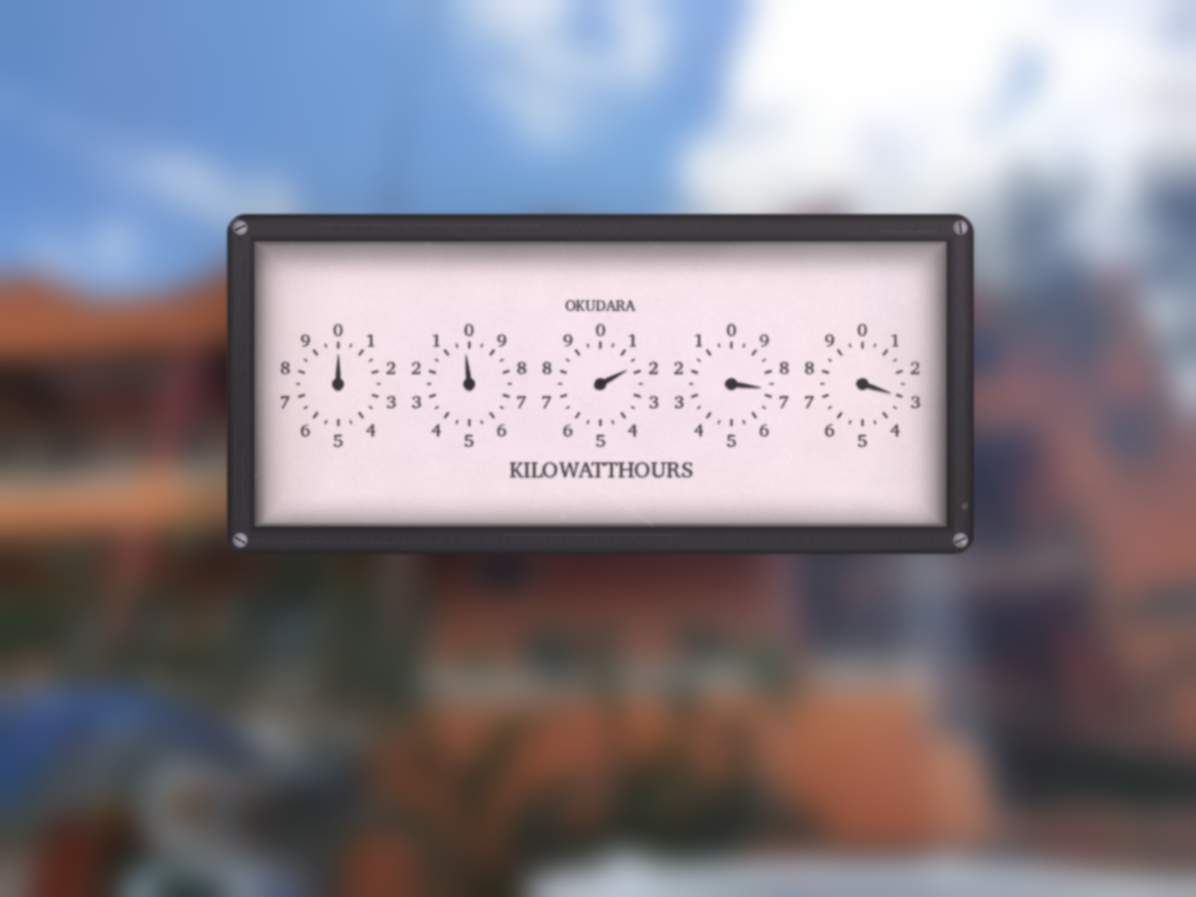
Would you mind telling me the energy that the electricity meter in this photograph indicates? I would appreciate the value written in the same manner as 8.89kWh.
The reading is 173kWh
